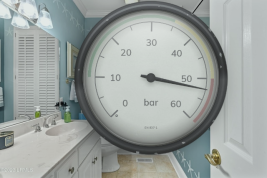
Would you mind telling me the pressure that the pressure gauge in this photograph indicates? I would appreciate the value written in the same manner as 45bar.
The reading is 52.5bar
